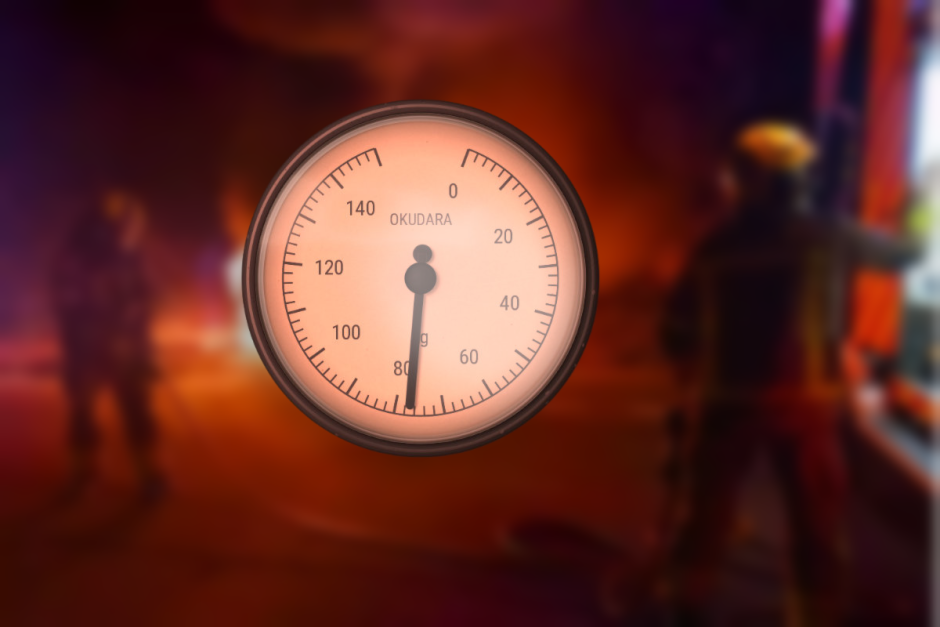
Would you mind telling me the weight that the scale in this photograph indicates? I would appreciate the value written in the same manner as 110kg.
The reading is 77kg
